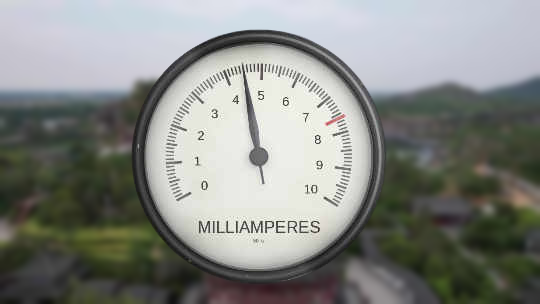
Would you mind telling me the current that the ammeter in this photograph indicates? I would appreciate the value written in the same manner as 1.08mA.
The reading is 4.5mA
